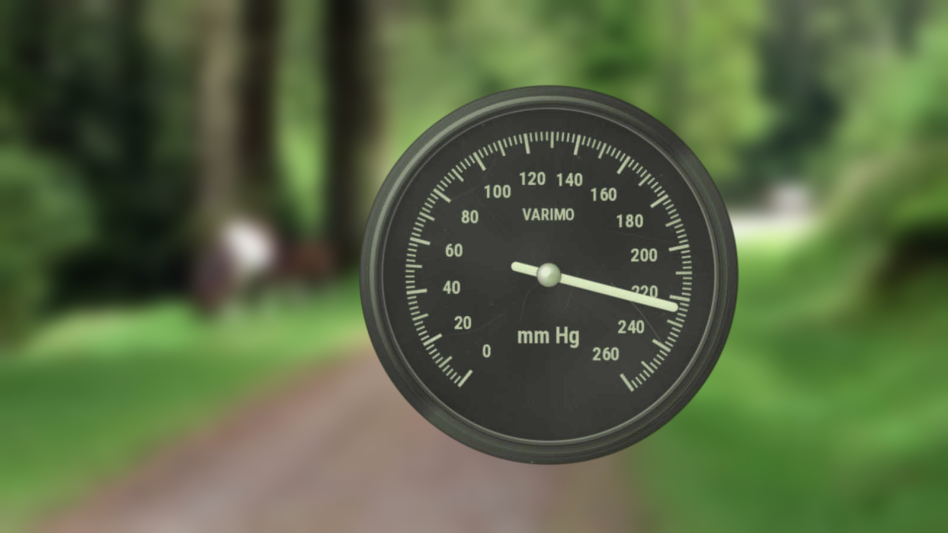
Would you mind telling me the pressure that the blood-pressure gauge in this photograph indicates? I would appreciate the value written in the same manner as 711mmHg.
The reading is 224mmHg
